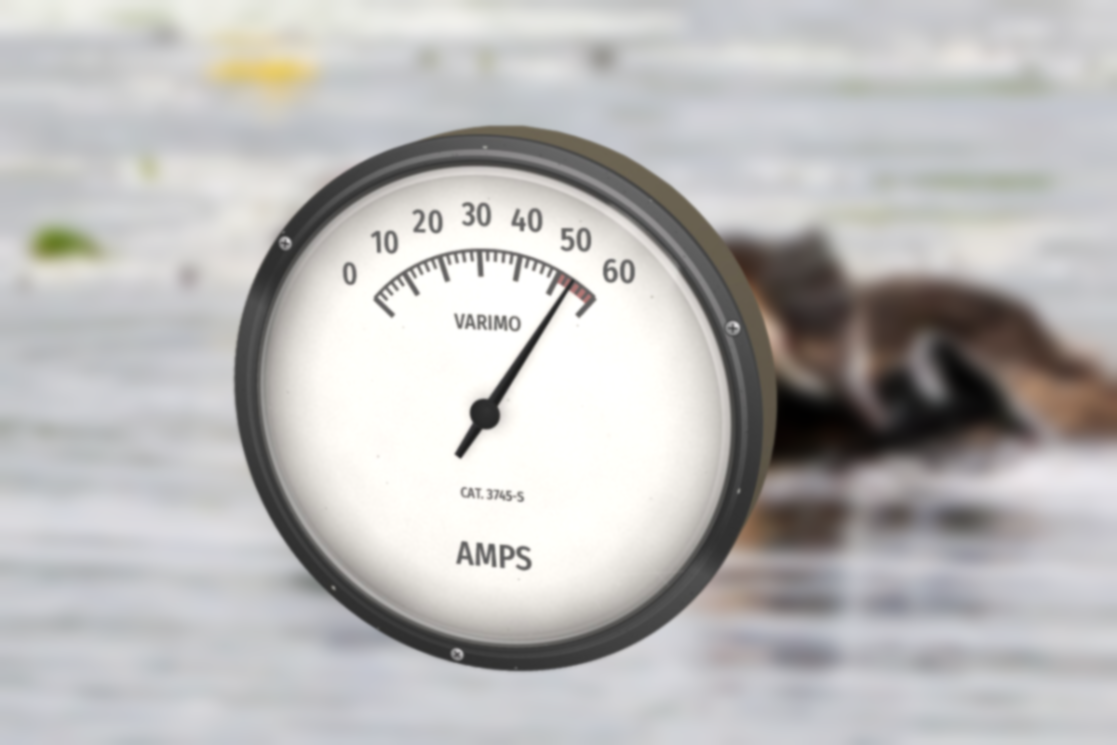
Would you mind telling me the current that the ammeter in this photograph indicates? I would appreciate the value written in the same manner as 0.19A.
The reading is 54A
